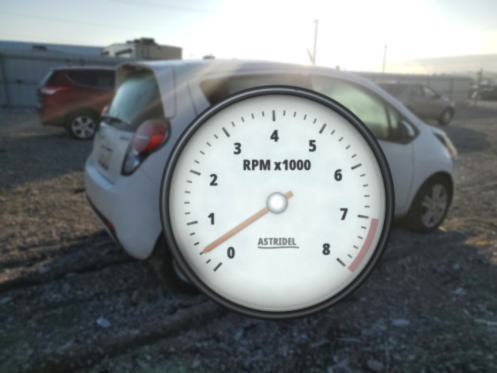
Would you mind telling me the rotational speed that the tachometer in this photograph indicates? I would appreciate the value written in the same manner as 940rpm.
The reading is 400rpm
